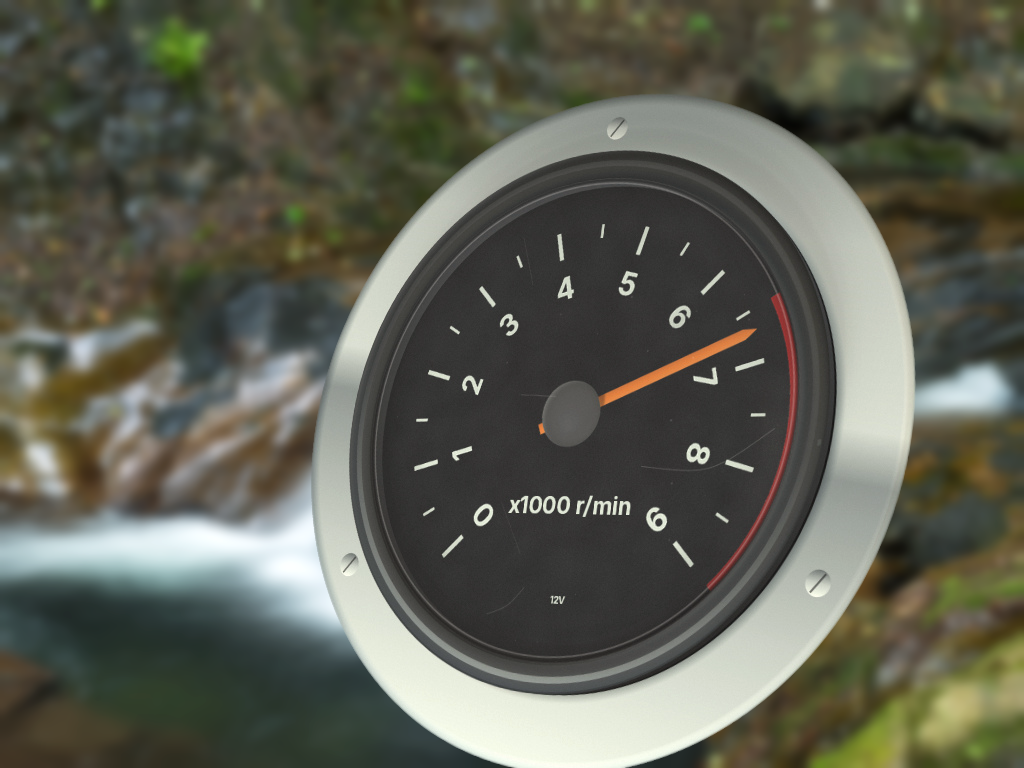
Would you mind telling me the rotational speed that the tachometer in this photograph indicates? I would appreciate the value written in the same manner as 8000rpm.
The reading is 6750rpm
